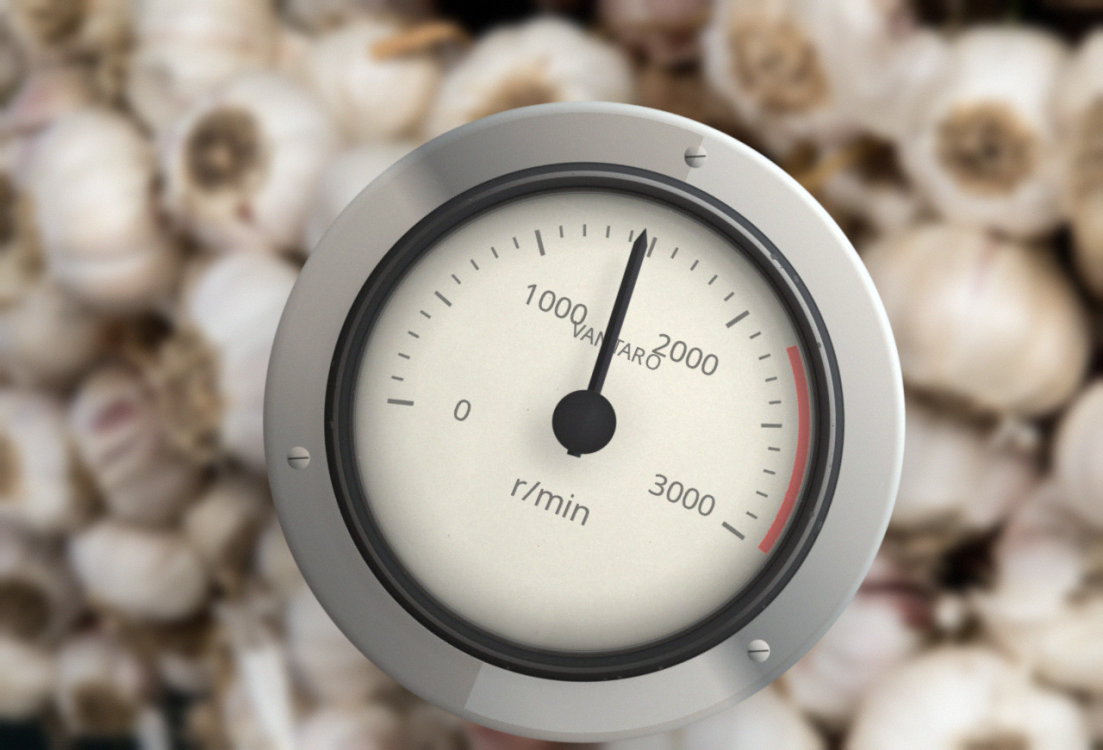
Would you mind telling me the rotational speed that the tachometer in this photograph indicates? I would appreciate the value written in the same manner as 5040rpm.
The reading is 1450rpm
